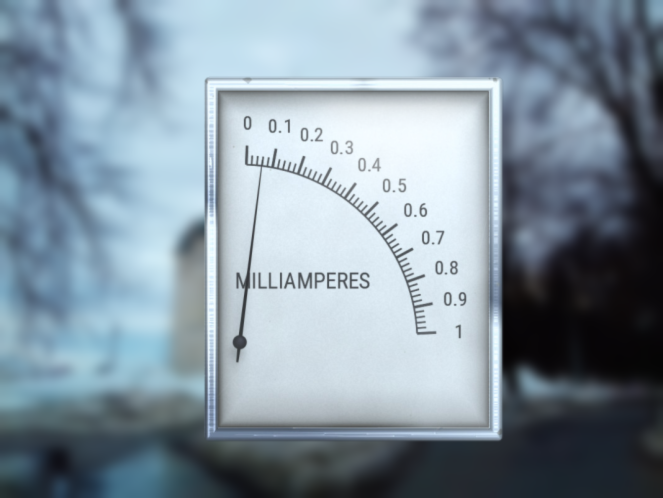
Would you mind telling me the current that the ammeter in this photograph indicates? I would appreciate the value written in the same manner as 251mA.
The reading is 0.06mA
